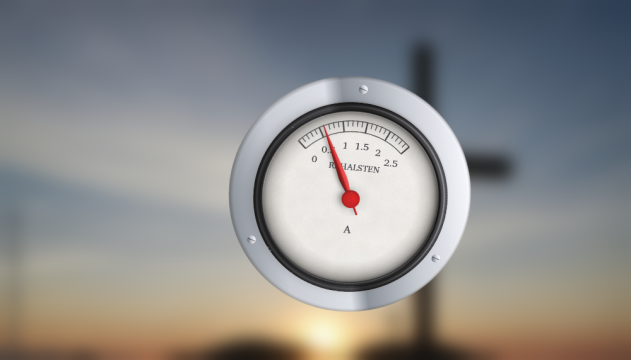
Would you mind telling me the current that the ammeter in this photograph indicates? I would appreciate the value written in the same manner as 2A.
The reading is 0.6A
